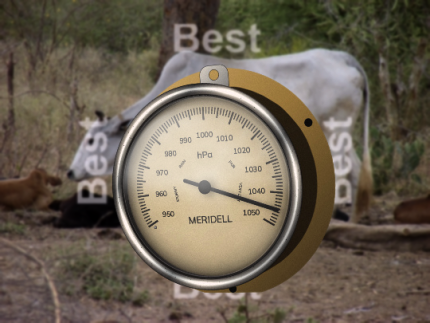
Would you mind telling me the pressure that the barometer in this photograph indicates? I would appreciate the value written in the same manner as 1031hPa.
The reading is 1045hPa
